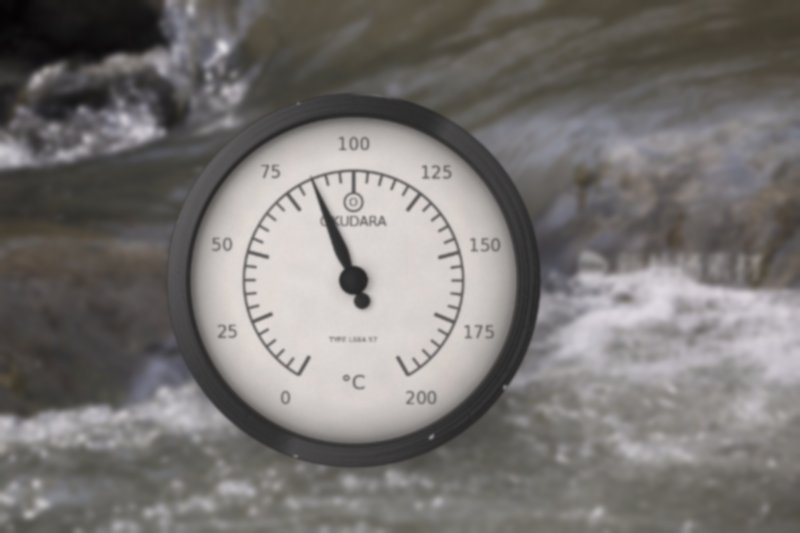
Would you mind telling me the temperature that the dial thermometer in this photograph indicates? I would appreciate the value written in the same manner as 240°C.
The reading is 85°C
